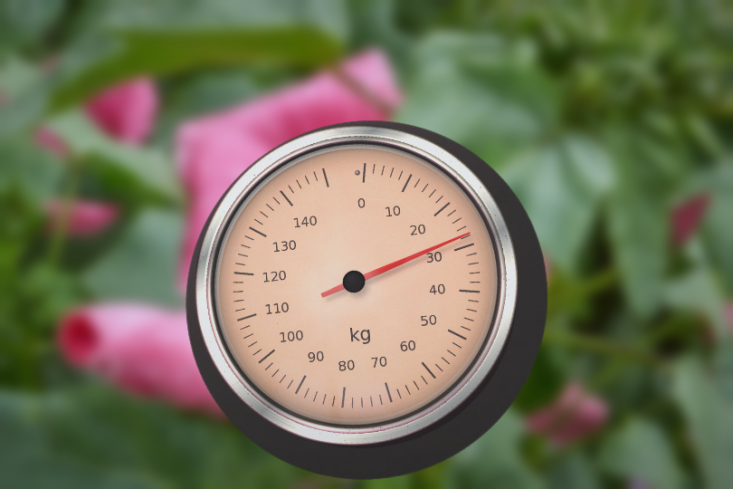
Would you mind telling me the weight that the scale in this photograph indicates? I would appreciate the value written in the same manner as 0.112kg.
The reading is 28kg
